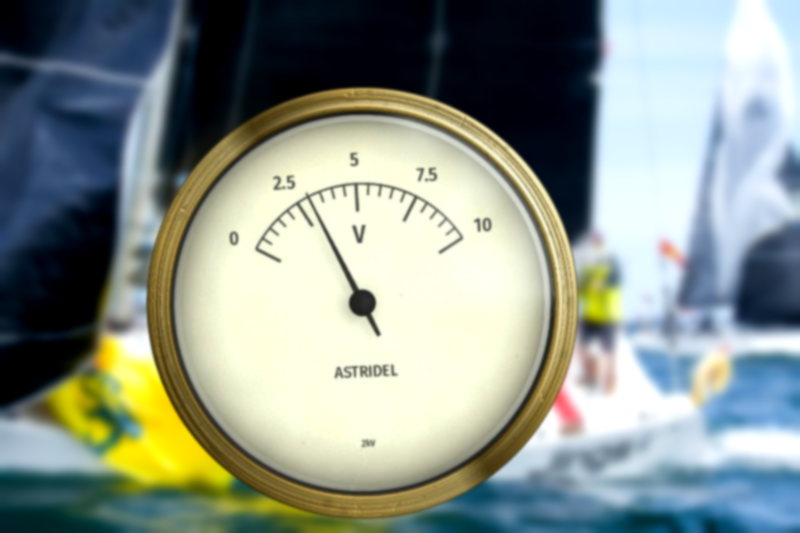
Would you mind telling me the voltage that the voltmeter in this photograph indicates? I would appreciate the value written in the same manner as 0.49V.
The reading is 3V
